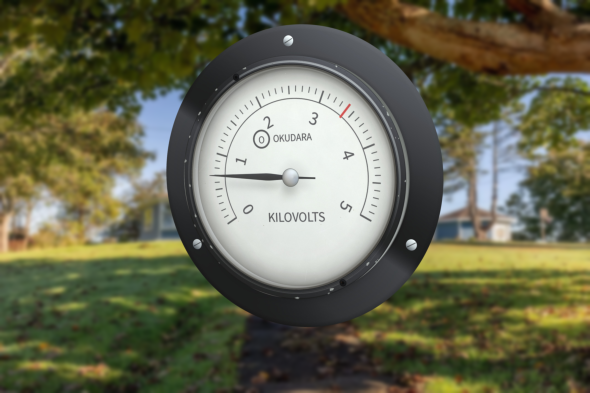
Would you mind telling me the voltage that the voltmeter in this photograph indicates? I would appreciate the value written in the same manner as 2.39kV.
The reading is 0.7kV
